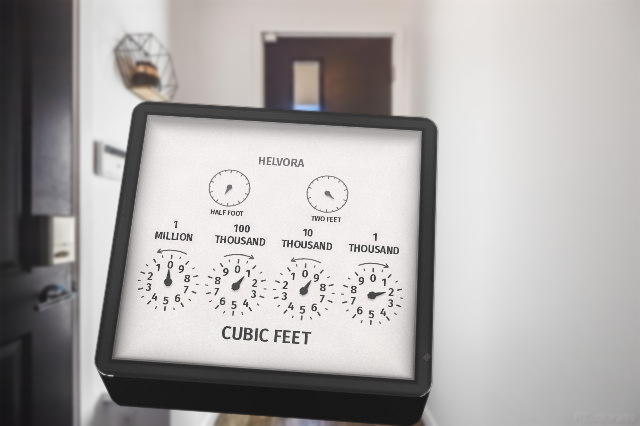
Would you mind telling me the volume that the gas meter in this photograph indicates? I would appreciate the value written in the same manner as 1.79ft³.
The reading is 9200ft³
